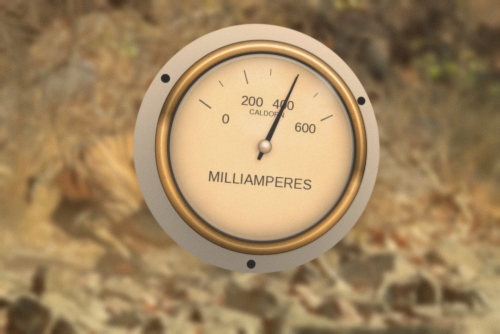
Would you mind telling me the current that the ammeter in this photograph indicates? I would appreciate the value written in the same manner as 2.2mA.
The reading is 400mA
